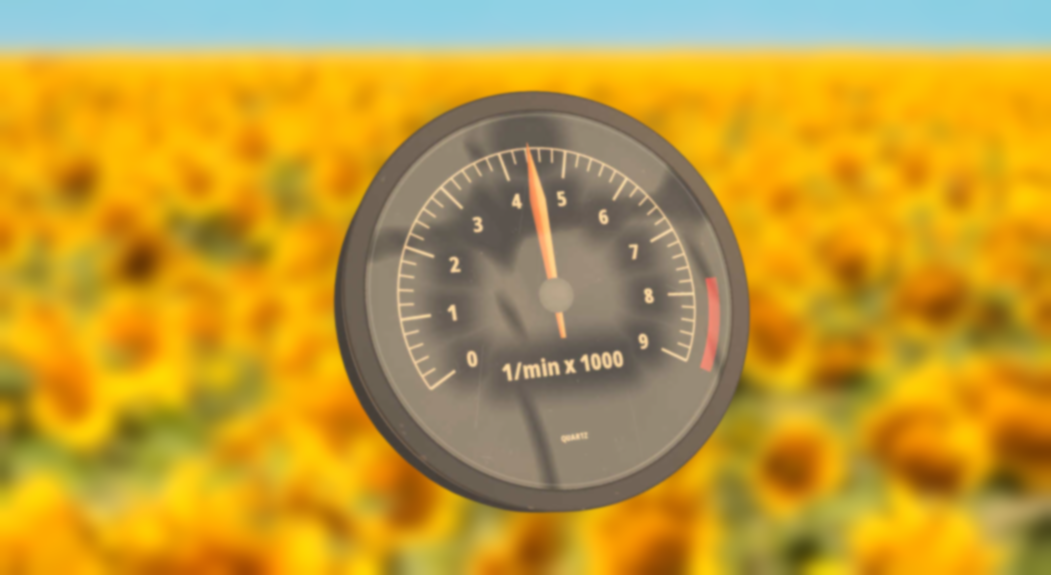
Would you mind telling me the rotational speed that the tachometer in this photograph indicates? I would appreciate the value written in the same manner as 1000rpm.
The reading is 4400rpm
